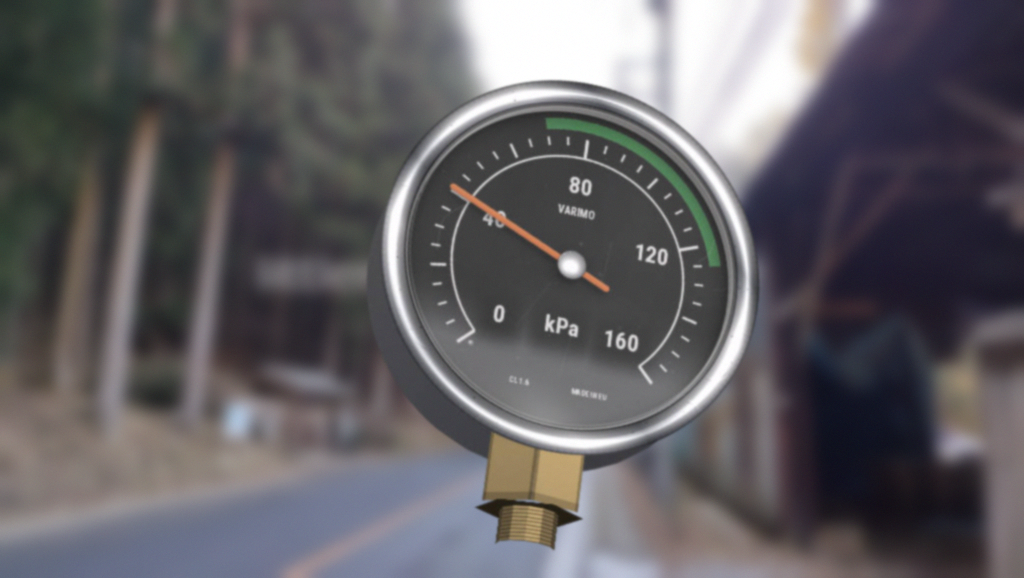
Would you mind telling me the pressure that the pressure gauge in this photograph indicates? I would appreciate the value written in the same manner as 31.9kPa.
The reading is 40kPa
